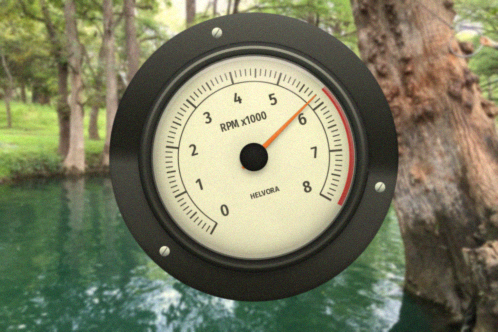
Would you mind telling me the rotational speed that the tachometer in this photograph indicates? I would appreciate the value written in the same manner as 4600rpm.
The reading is 5800rpm
